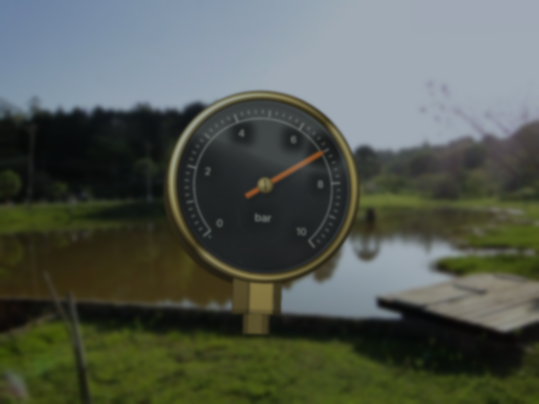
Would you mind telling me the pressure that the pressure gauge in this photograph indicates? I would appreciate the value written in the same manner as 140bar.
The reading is 7bar
